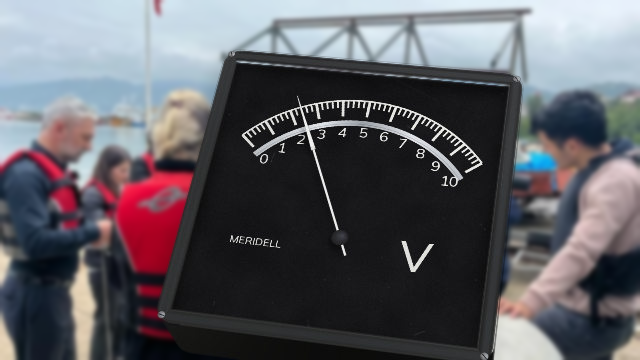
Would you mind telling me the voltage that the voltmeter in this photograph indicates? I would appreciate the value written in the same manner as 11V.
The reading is 2.4V
